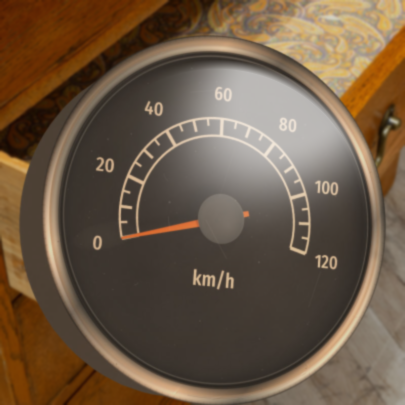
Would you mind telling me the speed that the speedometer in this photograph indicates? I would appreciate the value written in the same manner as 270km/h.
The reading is 0km/h
